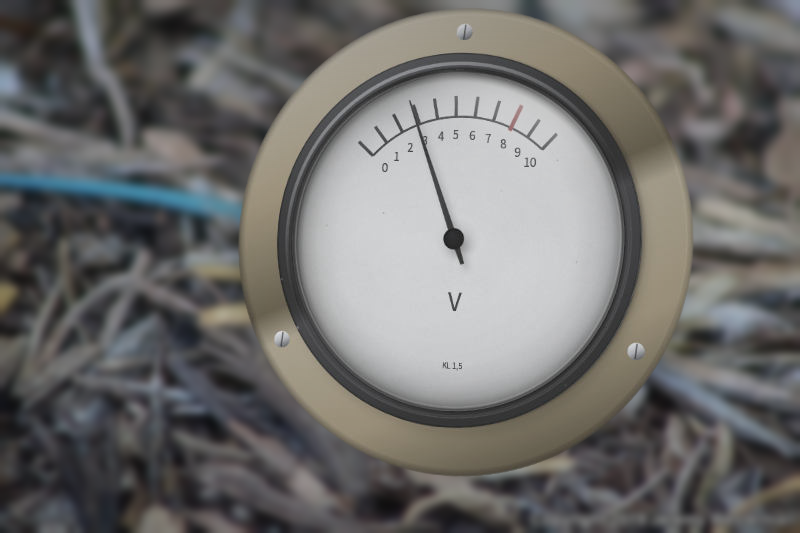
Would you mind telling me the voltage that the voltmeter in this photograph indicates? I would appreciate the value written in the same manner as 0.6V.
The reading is 3V
